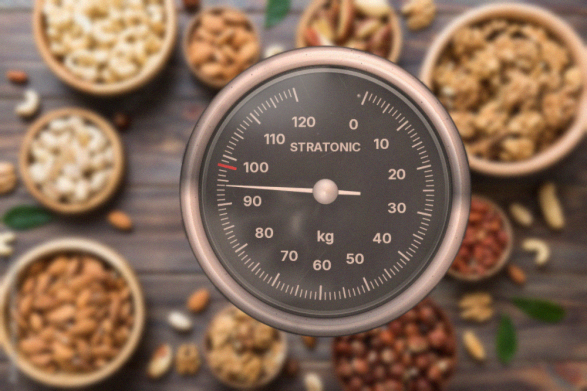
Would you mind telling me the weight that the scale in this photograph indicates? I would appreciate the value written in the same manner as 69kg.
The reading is 94kg
